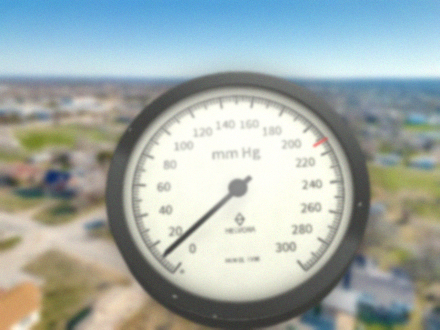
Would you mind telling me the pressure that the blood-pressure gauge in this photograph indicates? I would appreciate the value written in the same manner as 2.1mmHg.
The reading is 10mmHg
